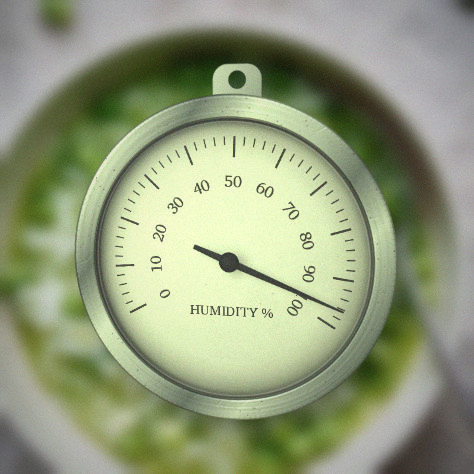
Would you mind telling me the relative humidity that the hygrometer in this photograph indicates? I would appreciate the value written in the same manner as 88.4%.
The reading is 96%
